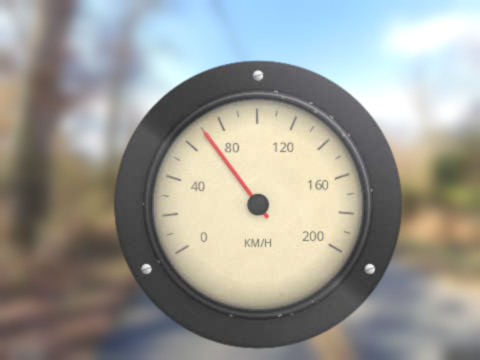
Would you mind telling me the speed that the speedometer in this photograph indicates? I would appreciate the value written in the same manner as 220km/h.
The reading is 70km/h
